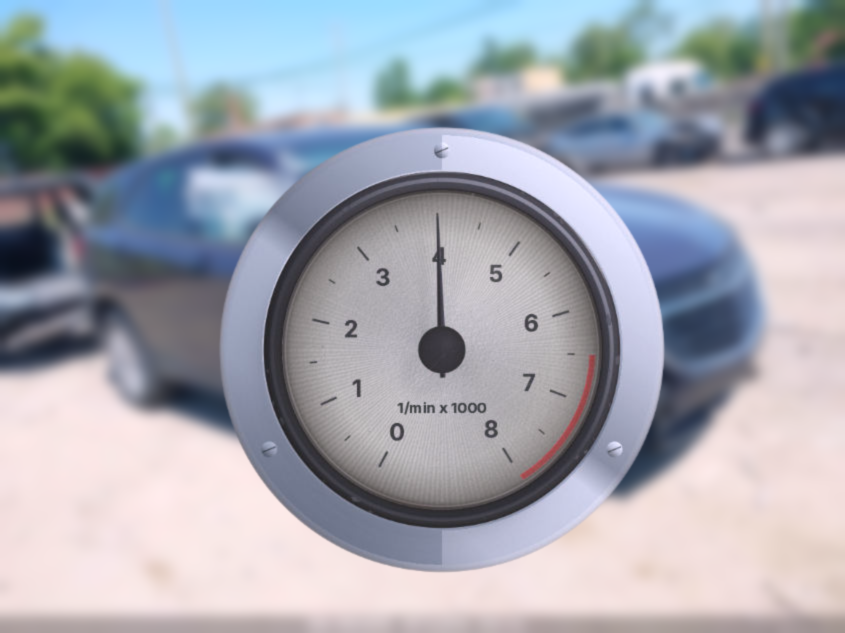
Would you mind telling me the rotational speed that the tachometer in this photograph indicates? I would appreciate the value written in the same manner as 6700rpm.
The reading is 4000rpm
